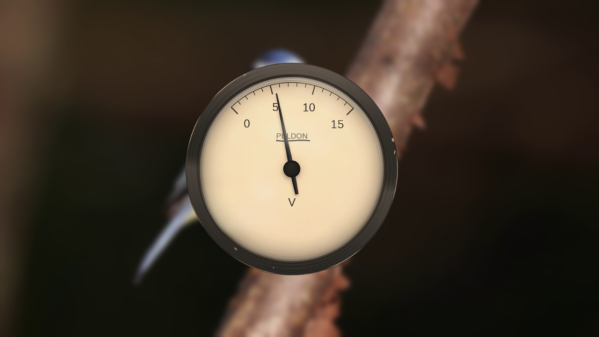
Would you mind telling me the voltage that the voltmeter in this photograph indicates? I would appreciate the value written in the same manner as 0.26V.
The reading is 5.5V
